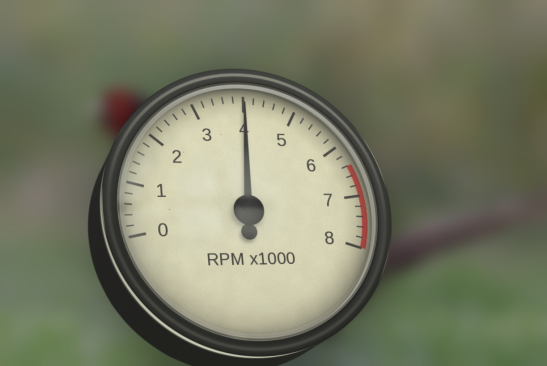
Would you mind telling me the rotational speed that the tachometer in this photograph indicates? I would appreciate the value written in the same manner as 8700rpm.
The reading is 4000rpm
